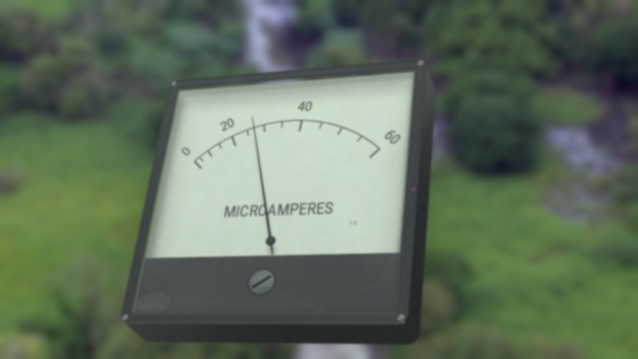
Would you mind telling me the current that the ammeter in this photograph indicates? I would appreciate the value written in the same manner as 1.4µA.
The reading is 27.5µA
